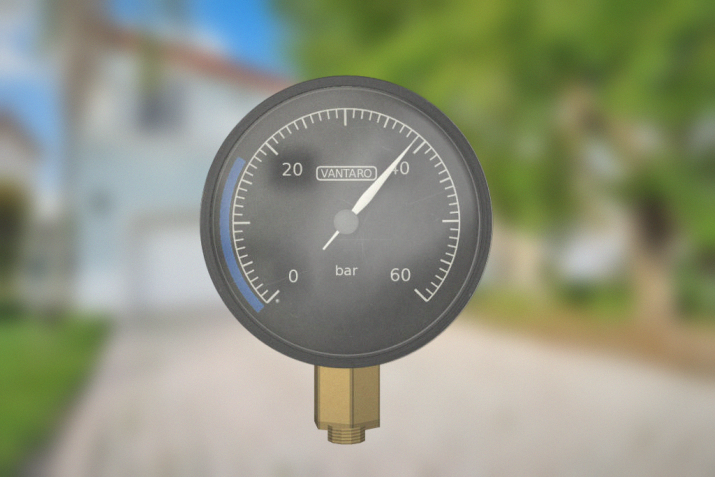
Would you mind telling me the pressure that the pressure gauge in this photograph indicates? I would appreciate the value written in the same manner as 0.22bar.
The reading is 39bar
